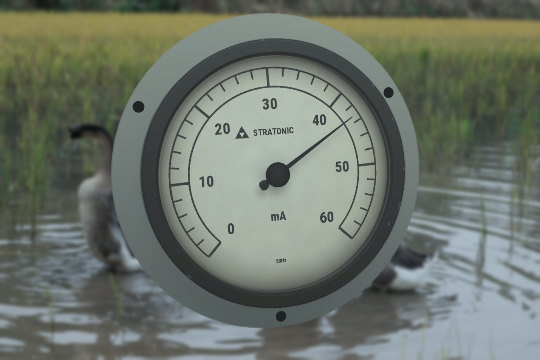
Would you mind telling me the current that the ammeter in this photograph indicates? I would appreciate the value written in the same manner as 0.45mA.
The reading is 43mA
